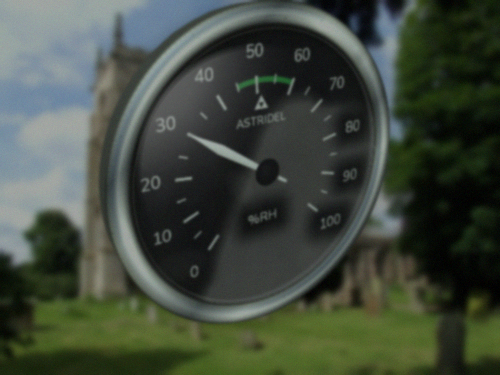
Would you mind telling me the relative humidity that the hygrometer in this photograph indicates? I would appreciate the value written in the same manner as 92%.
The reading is 30%
